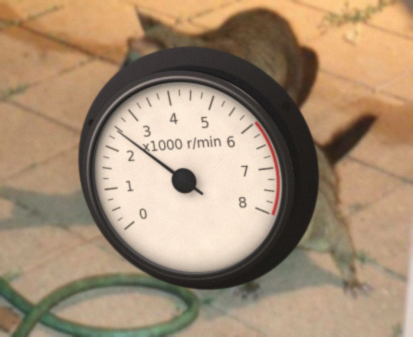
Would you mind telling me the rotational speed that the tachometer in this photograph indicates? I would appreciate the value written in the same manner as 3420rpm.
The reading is 2500rpm
